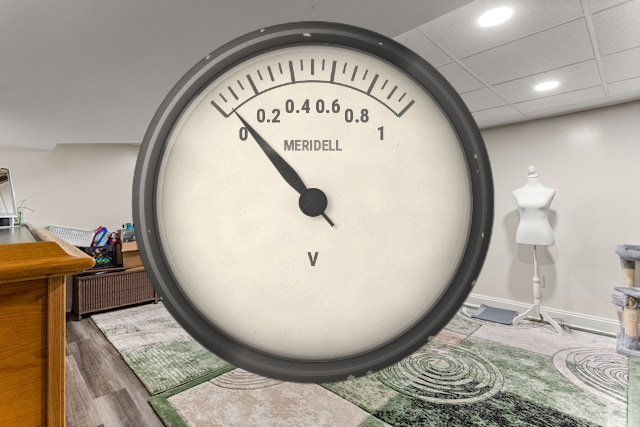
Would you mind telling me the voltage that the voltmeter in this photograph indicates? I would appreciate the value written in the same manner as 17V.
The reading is 0.05V
